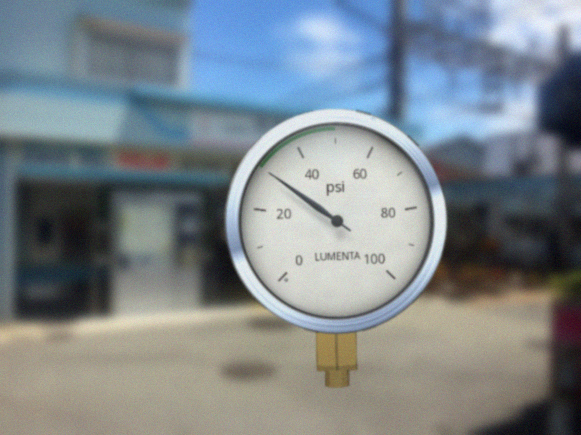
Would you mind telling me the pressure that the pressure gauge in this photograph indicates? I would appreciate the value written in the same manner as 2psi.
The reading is 30psi
